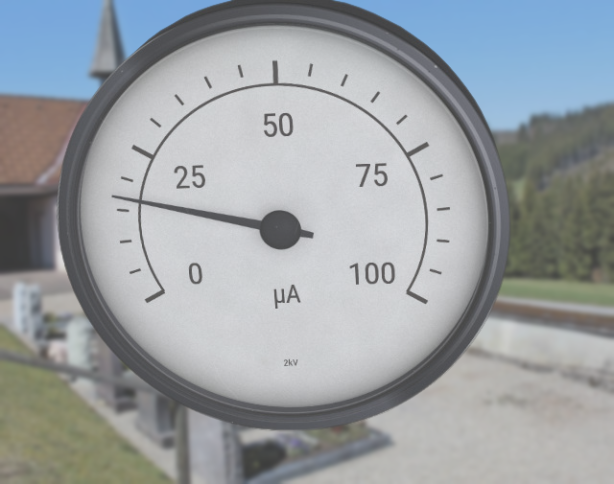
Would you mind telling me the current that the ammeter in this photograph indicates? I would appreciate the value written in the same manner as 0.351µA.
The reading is 17.5µA
